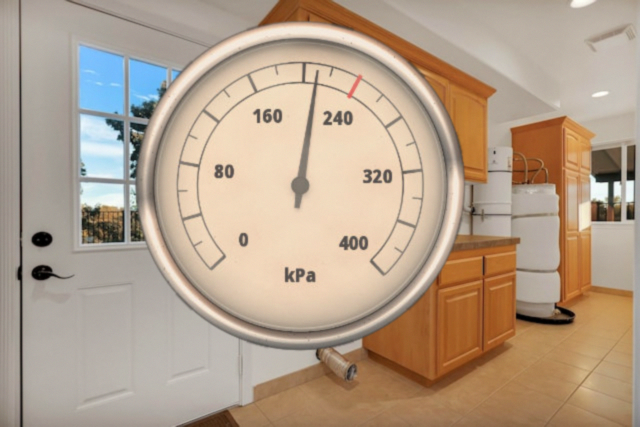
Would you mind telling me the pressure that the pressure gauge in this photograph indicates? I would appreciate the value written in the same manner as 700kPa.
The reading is 210kPa
